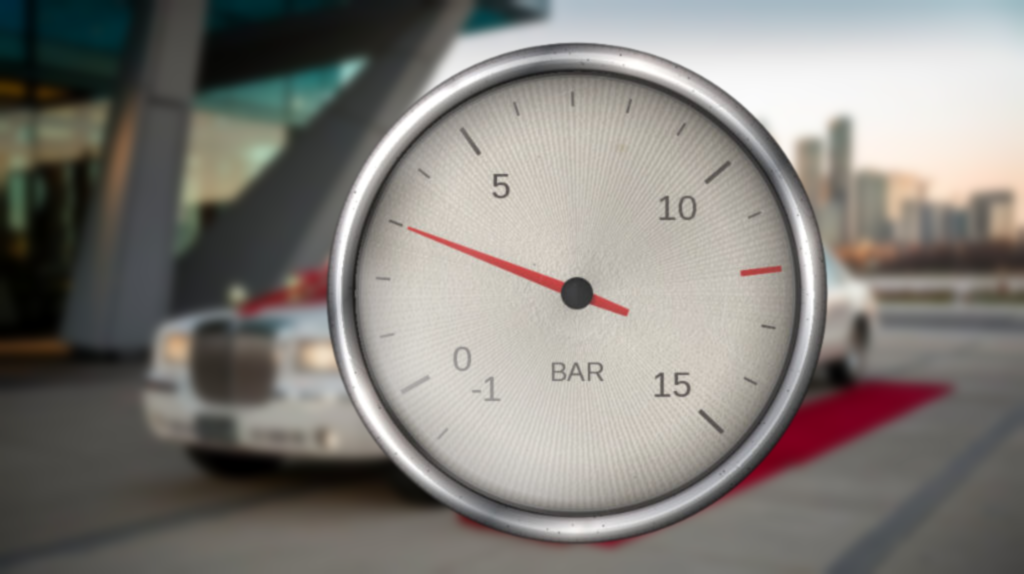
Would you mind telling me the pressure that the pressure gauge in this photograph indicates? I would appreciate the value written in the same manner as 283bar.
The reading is 3bar
